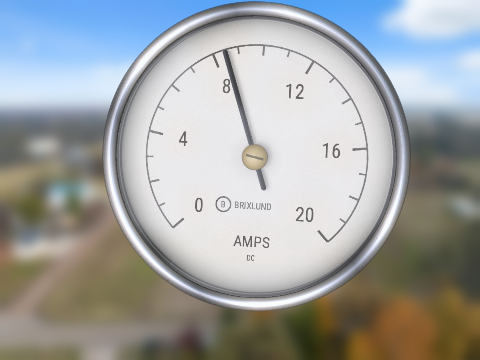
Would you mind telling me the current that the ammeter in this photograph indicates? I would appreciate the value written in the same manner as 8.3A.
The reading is 8.5A
